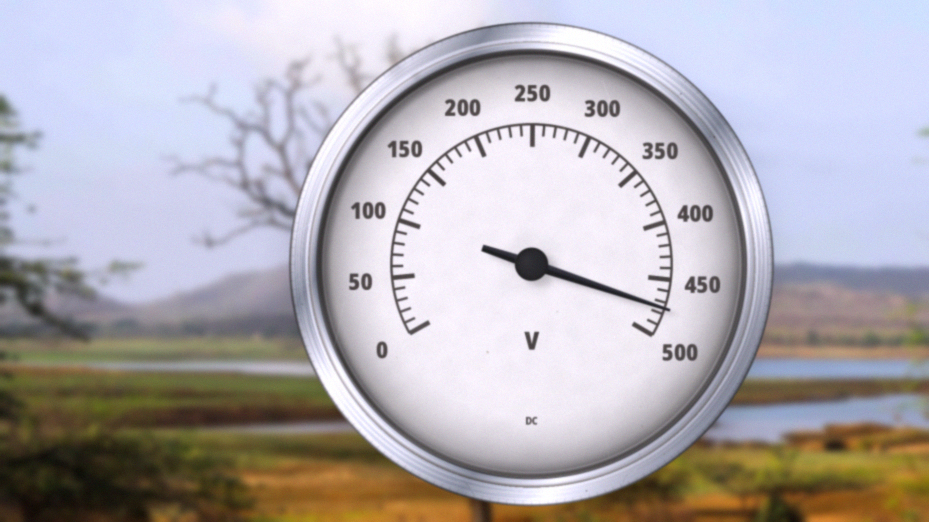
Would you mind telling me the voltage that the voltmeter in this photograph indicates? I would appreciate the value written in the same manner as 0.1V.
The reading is 475V
